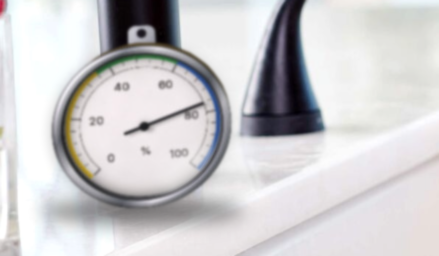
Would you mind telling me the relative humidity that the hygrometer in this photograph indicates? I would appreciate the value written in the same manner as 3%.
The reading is 76%
